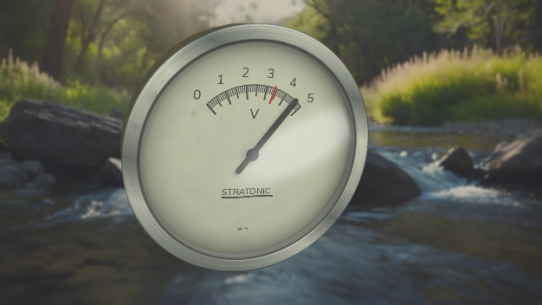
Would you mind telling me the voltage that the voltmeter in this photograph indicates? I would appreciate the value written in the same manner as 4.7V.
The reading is 4.5V
